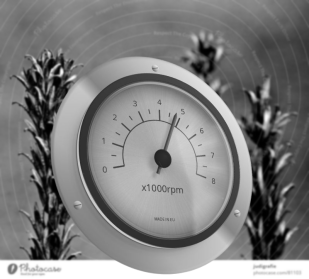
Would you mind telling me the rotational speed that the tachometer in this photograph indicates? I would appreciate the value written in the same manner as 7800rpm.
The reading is 4750rpm
